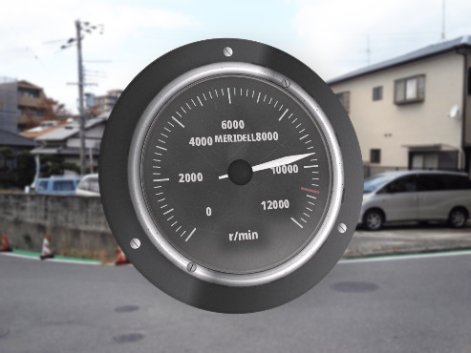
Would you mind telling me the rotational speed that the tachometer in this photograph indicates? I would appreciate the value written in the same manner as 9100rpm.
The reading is 9600rpm
